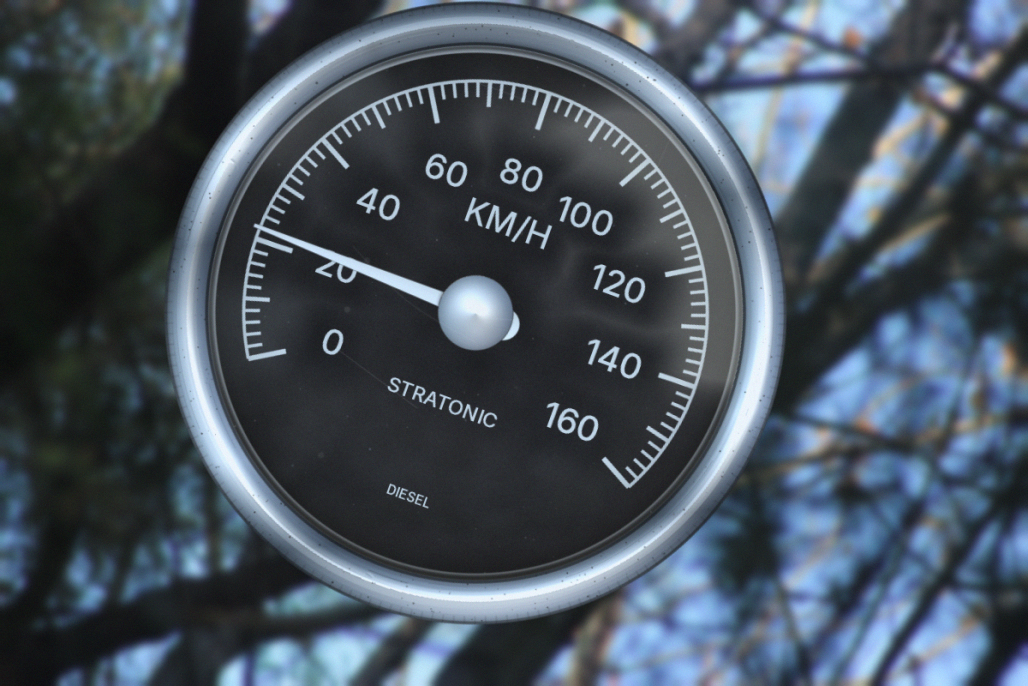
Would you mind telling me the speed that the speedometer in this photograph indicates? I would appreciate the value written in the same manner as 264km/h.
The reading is 22km/h
